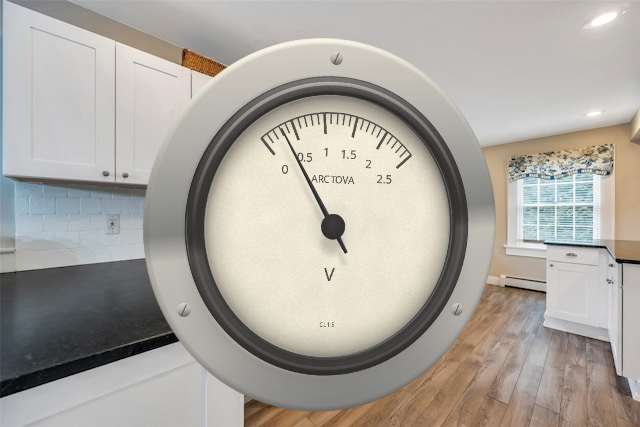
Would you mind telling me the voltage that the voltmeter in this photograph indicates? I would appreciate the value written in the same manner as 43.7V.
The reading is 0.3V
